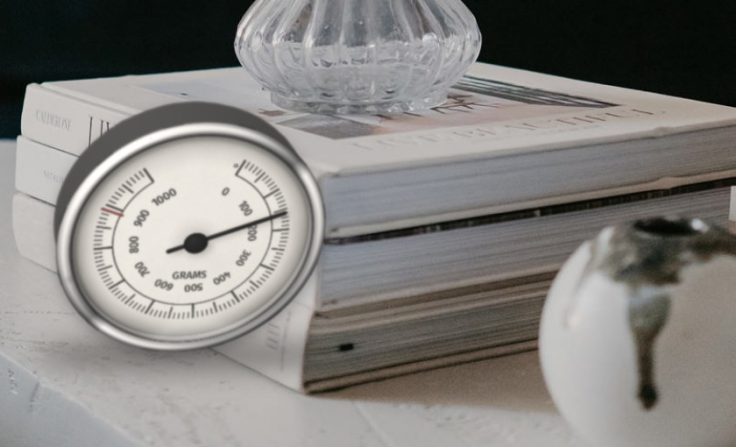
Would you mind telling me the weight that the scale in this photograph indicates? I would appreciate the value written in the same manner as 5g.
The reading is 150g
